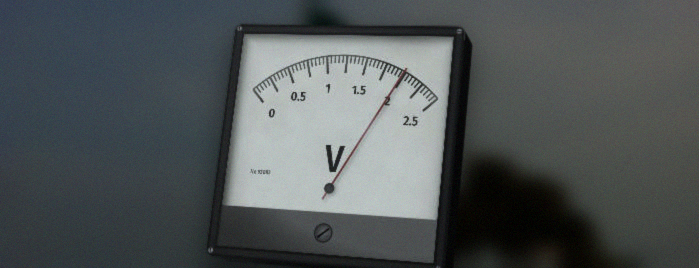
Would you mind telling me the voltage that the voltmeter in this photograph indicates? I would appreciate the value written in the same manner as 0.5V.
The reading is 2V
